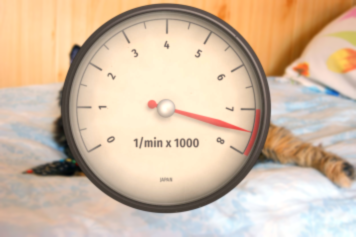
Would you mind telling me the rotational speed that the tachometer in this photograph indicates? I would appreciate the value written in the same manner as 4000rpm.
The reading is 7500rpm
